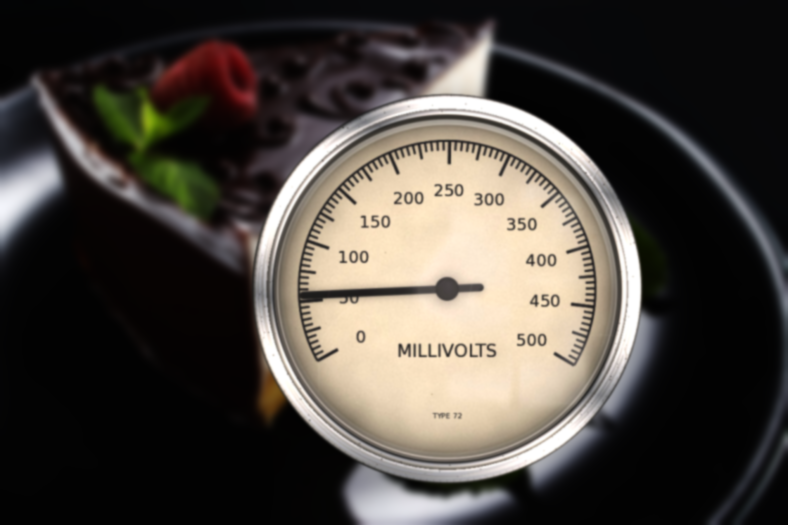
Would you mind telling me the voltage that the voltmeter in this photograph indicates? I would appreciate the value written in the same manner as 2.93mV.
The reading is 55mV
